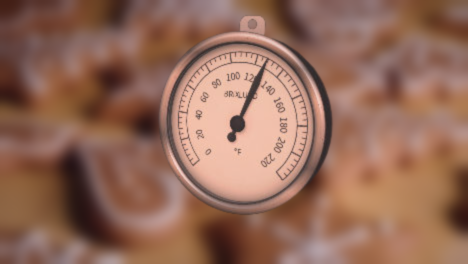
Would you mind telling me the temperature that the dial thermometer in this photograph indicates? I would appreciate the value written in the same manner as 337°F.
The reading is 128°F
